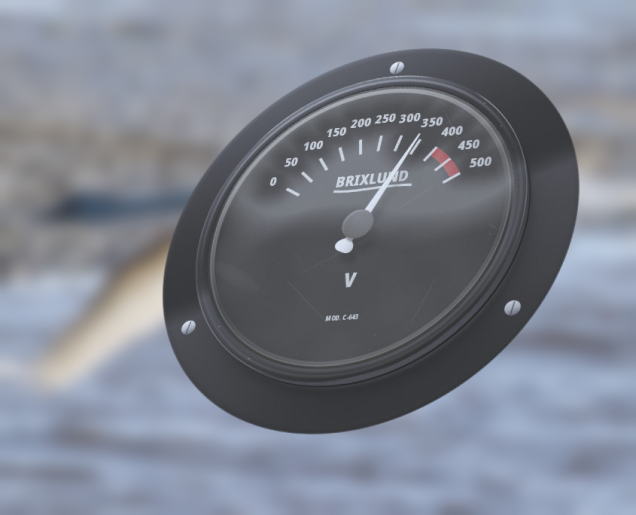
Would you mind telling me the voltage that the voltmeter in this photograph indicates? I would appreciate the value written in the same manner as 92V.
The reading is 350V
